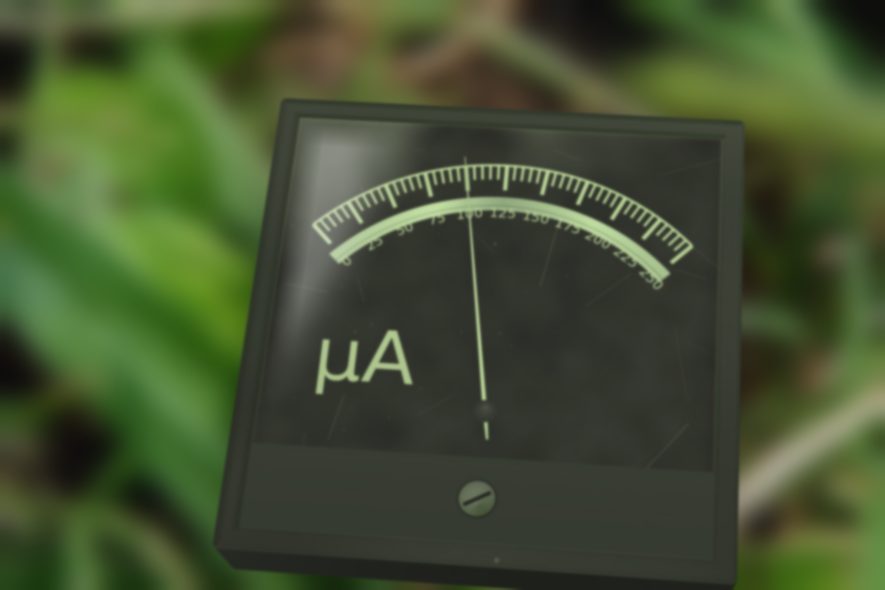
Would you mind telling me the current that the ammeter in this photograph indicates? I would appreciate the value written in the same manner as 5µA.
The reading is 100µA
